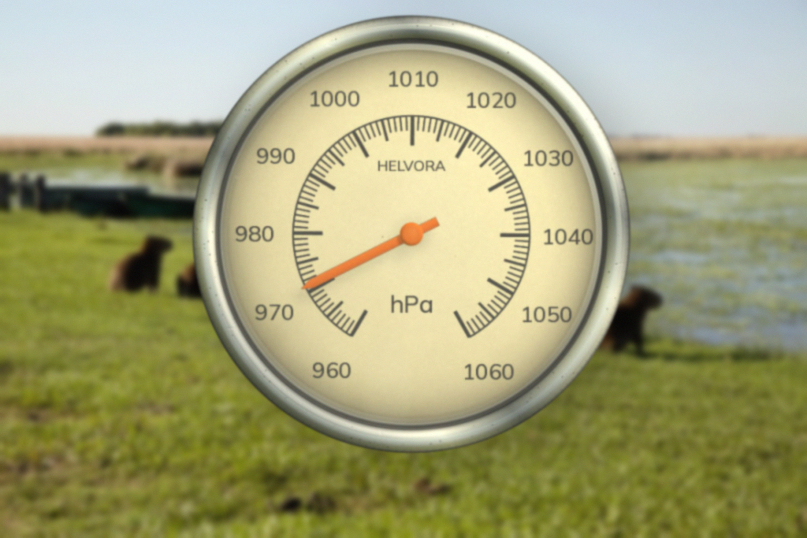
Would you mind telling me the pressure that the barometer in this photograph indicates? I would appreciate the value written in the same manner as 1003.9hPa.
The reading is 971hPa
